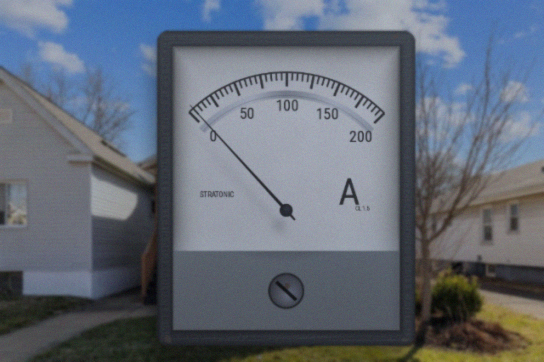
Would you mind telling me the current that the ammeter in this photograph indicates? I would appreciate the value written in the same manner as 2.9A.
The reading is 5A
